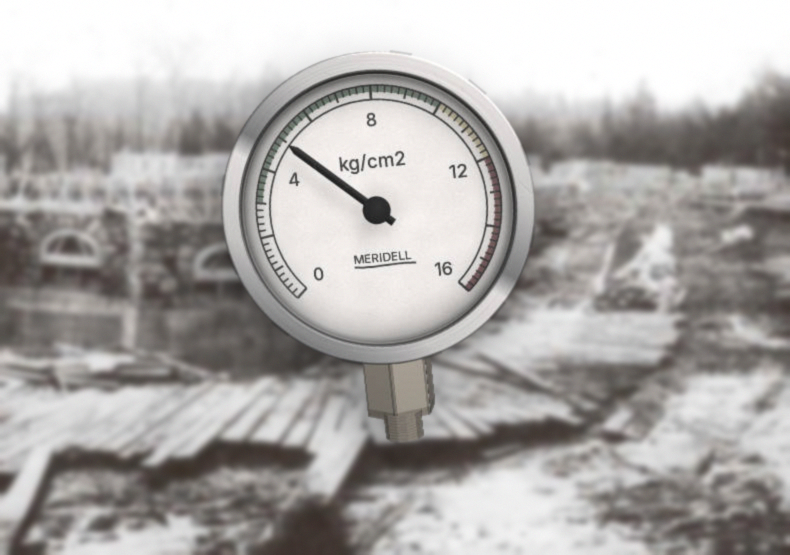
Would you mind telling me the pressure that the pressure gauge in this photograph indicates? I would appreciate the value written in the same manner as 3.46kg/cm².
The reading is 5kg/cm²
